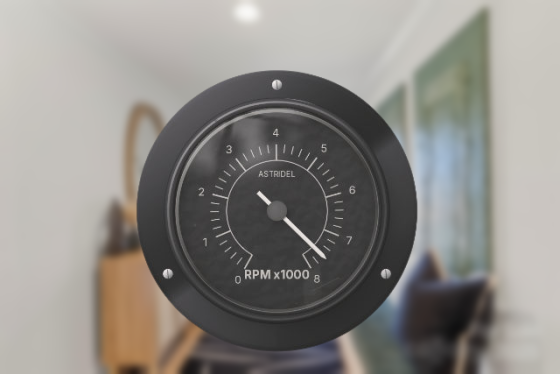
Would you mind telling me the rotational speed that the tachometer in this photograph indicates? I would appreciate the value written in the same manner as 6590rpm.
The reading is 7600rpm
